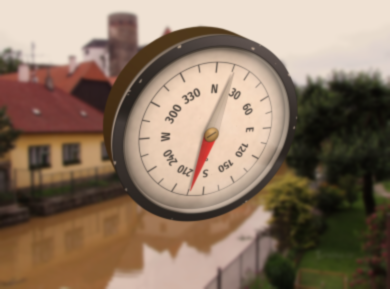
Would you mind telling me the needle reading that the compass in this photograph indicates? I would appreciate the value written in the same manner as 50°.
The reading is 195°
